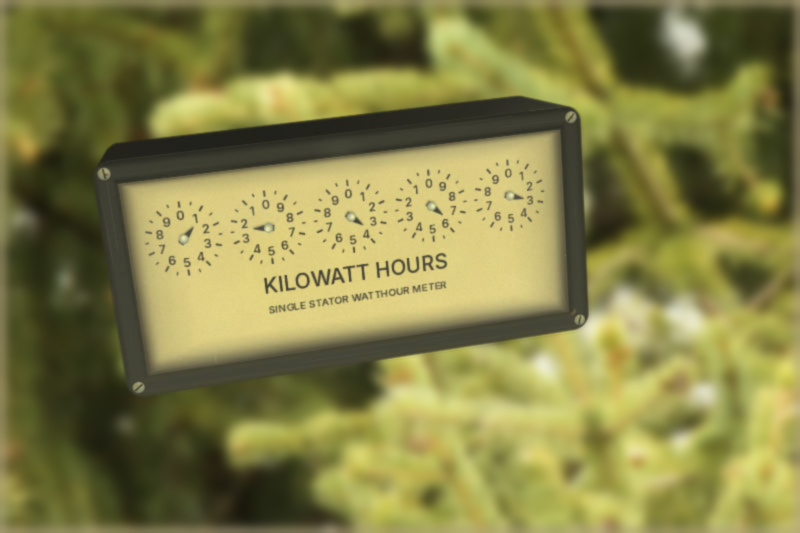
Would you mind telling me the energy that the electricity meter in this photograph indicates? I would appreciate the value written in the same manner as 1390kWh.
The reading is 12363kWh
